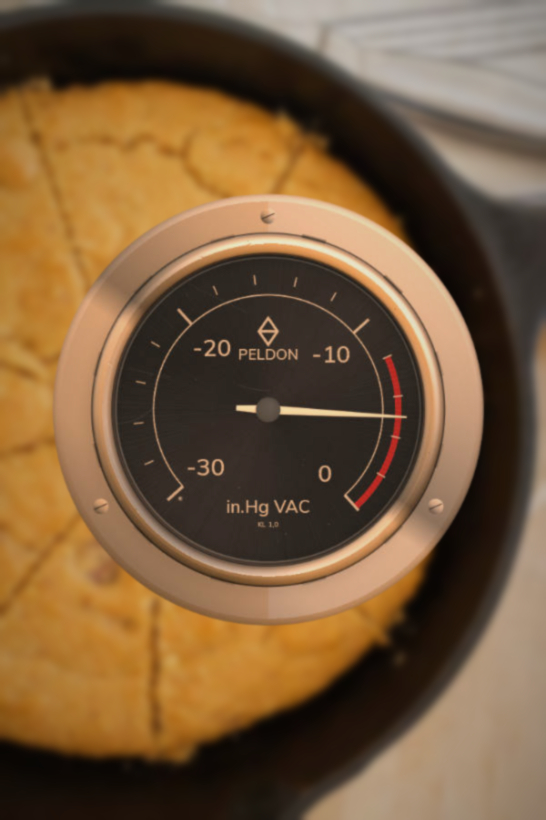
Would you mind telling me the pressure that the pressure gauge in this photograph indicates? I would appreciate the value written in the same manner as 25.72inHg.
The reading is -5inHg
